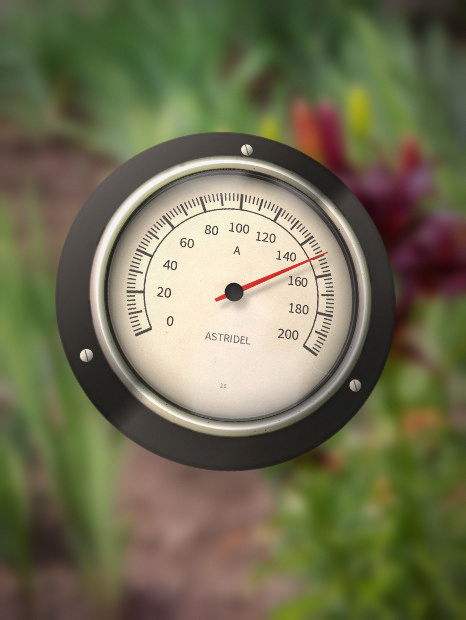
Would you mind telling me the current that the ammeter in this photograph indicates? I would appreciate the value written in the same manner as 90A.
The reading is 150A
